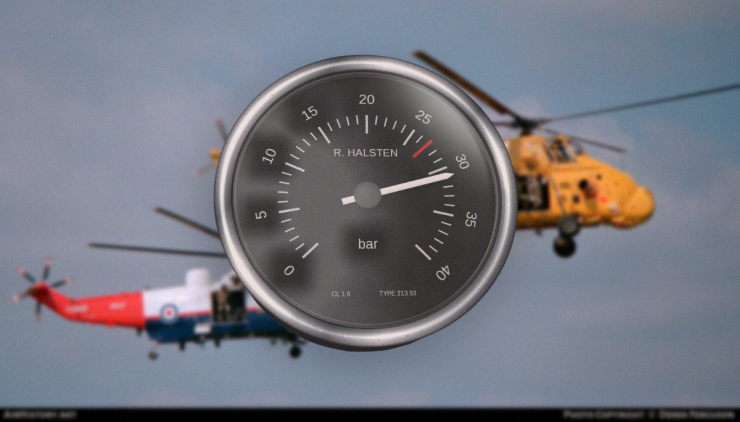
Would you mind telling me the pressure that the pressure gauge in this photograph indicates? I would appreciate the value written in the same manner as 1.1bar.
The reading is 31bar
